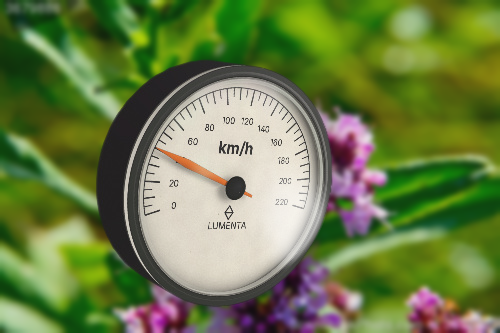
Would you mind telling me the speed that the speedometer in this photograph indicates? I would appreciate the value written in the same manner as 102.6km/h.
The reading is 40km/h
